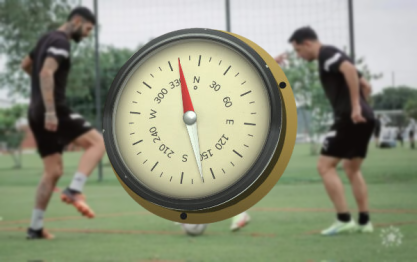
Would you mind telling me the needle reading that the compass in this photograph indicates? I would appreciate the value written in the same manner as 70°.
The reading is 340°
